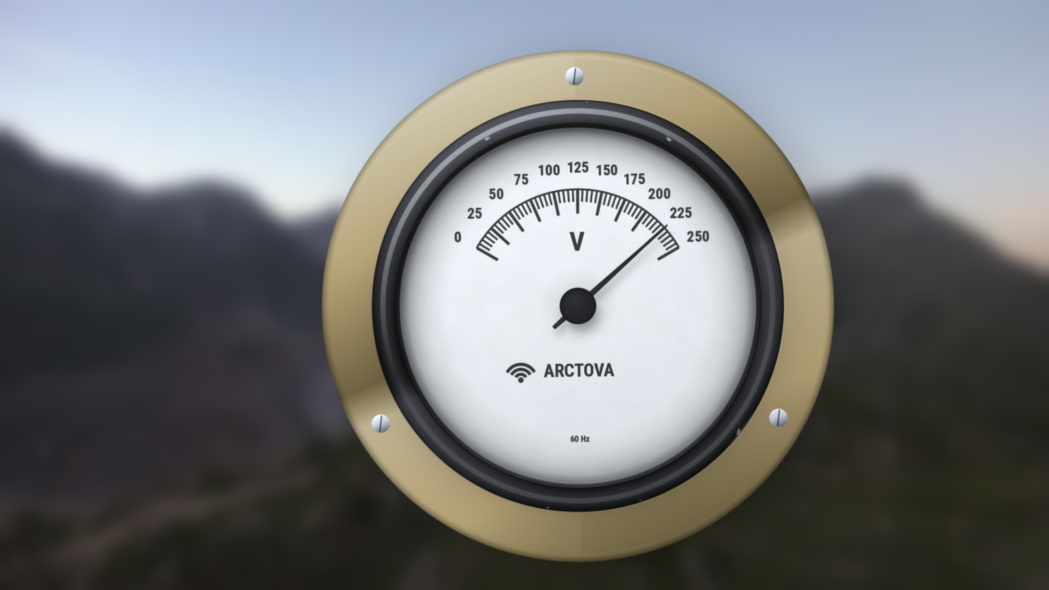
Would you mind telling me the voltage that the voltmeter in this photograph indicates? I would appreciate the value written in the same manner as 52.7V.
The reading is 225V
